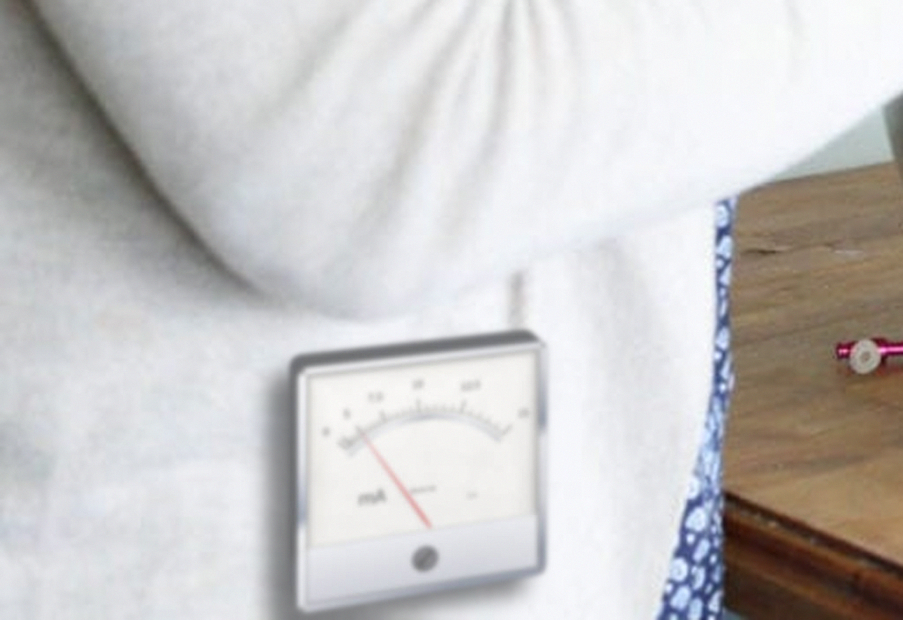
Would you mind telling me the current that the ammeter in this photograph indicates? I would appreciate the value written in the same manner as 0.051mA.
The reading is 5mA
